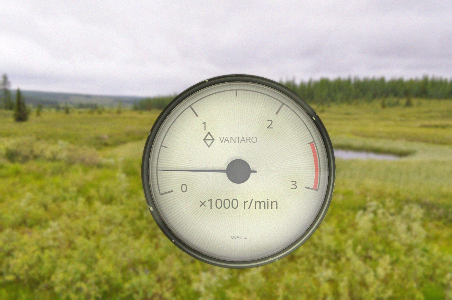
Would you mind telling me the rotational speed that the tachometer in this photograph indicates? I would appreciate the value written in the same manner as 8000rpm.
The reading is 250rpm
